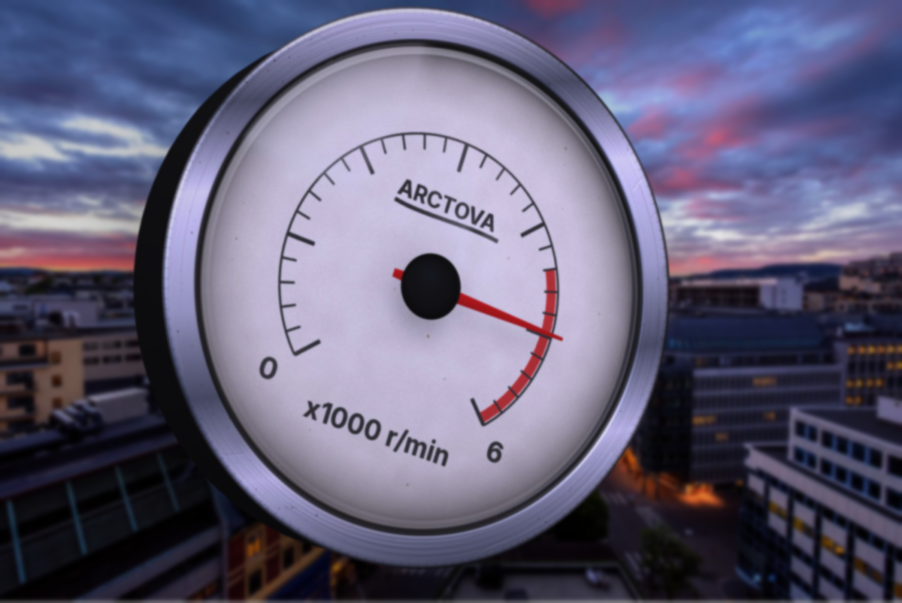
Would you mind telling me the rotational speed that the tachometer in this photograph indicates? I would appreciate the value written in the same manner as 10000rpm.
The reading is 5000rpm
